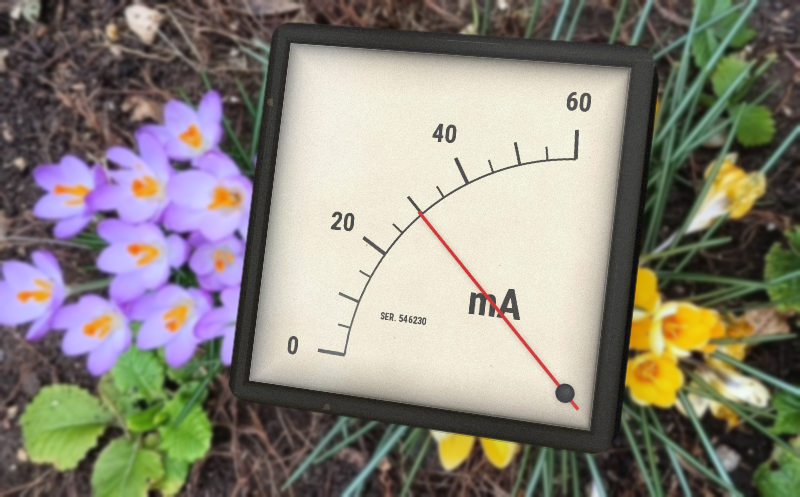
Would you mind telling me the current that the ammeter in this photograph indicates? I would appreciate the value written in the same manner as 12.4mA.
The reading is 30mA
